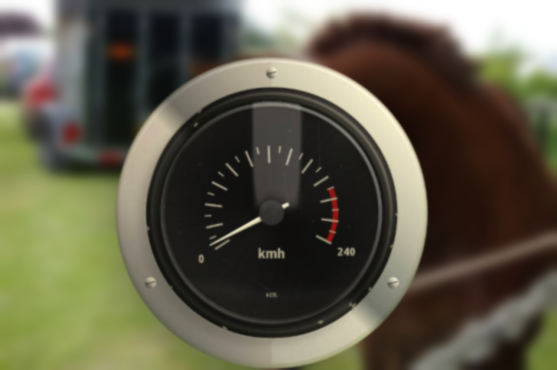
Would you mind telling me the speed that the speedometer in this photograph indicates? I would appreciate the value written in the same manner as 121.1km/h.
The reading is 5km/h
